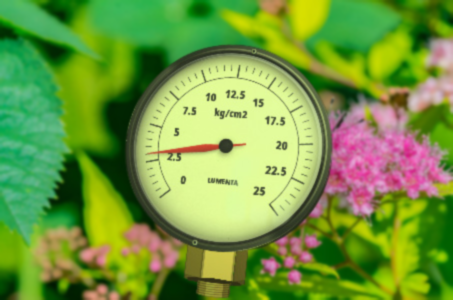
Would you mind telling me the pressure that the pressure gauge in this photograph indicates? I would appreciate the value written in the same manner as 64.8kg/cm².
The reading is 3kg/cm²
